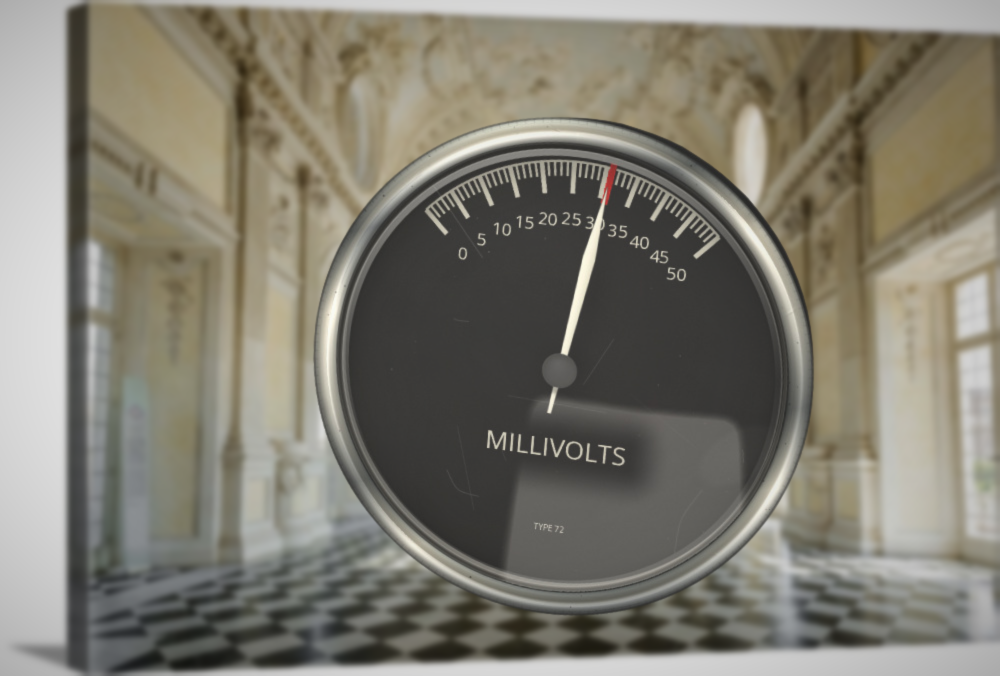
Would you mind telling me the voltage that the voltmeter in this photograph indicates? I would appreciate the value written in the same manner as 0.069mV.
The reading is 31mV
